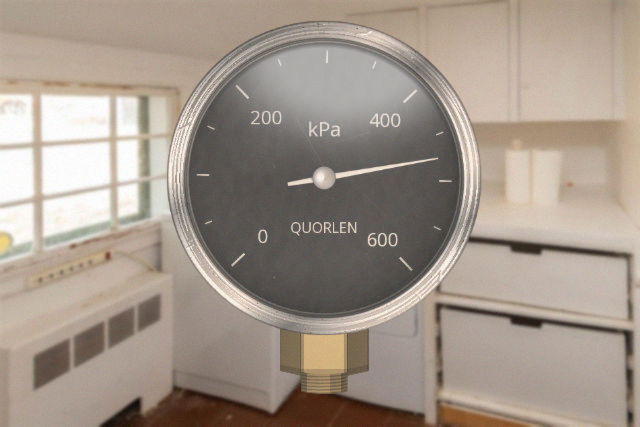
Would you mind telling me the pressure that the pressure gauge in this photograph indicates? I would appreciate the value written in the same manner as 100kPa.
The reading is 475kPa
